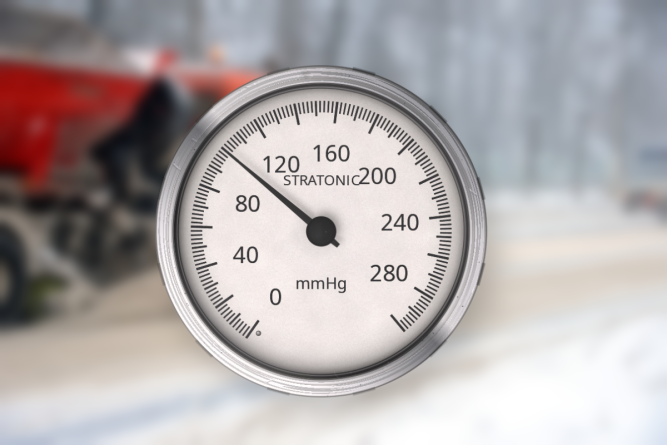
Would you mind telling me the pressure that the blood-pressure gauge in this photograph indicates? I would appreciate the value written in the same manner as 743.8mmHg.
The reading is 100mmHg
